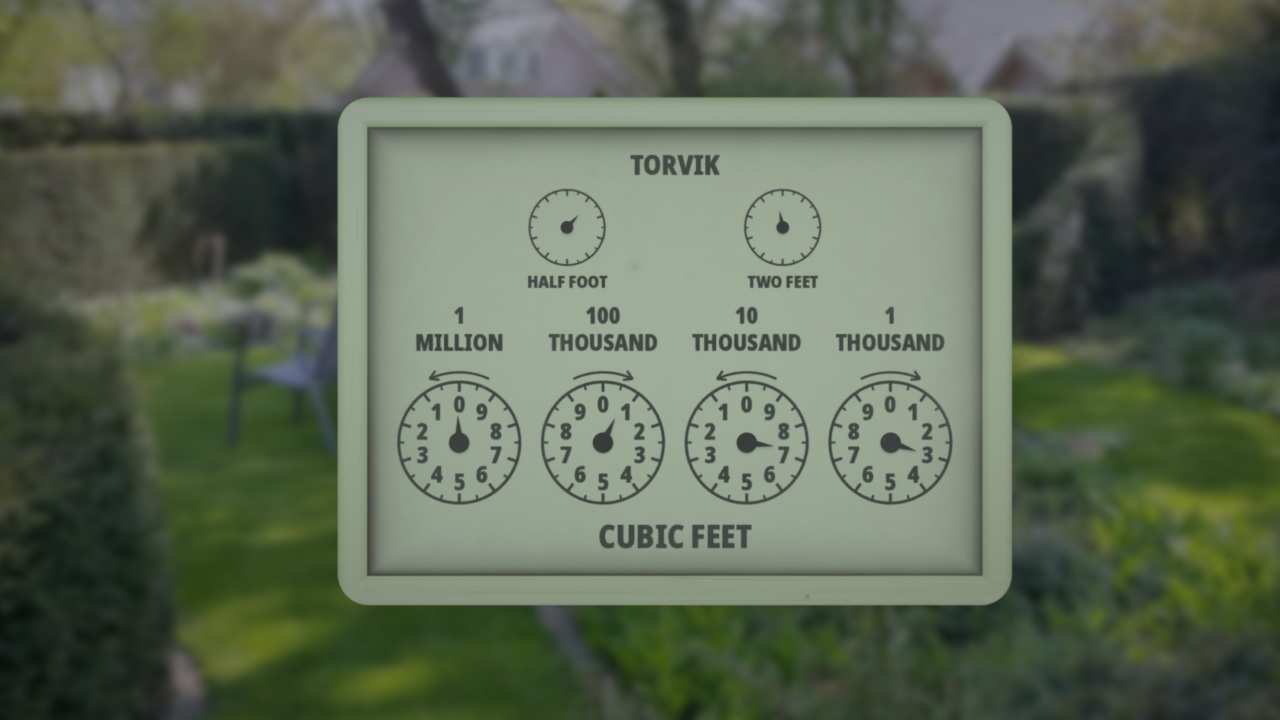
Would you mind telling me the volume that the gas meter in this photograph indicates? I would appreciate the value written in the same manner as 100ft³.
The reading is 7300ft³
